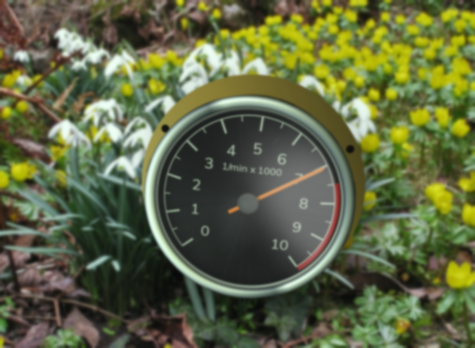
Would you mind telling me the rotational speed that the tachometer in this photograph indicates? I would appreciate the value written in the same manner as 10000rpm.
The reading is 7000rpm
